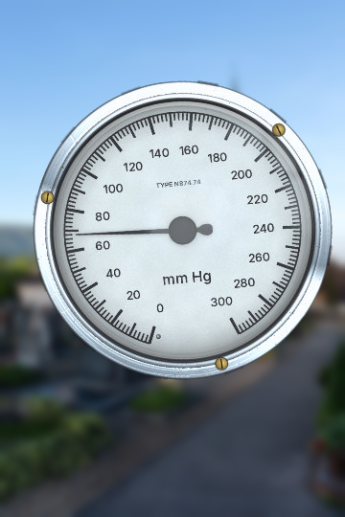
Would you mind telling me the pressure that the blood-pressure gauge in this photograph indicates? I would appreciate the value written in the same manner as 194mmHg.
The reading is 68mmHg
